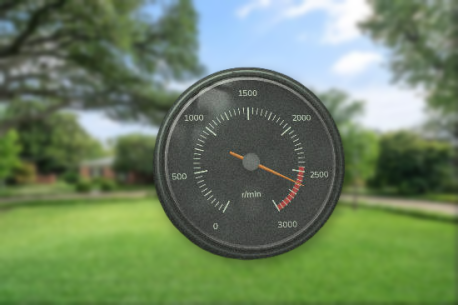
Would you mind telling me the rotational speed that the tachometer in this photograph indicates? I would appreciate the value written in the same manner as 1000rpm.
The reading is 2650rpm
